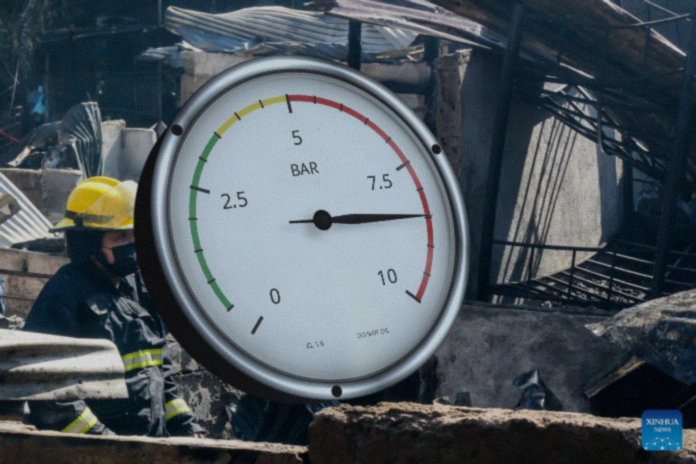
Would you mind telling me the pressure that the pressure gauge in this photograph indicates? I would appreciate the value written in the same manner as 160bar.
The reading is 8.5bar
